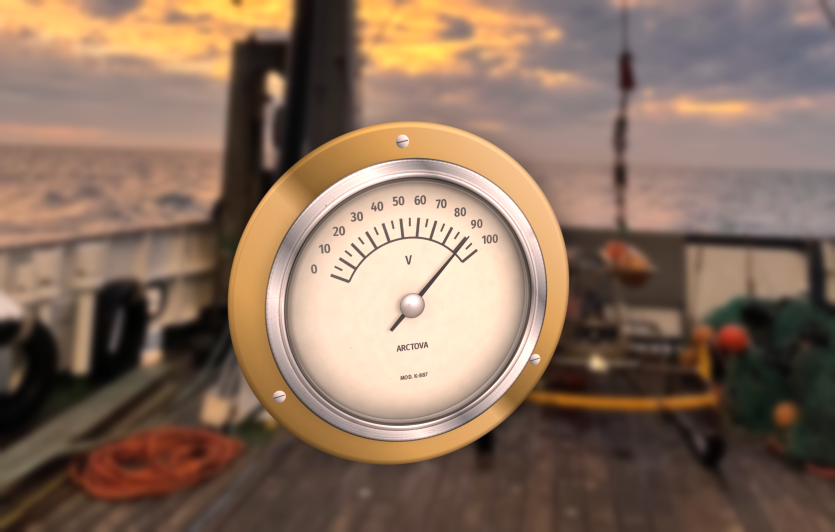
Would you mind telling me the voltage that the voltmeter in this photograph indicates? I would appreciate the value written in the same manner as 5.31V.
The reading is 90V
